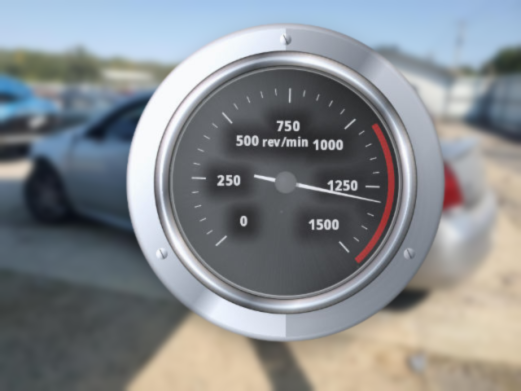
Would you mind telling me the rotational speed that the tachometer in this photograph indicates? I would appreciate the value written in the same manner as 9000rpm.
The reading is 1300rpm
